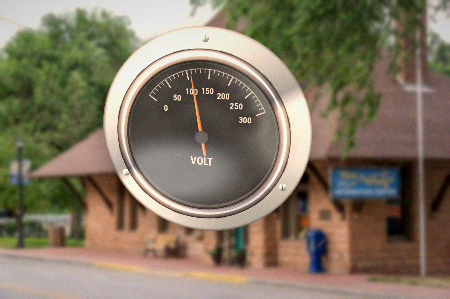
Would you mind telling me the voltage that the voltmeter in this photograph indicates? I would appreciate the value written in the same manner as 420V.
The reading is 110V
